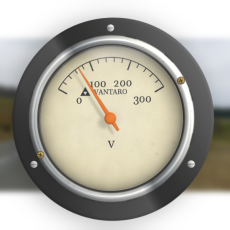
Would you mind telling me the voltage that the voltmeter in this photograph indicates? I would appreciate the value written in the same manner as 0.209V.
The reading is 70V
